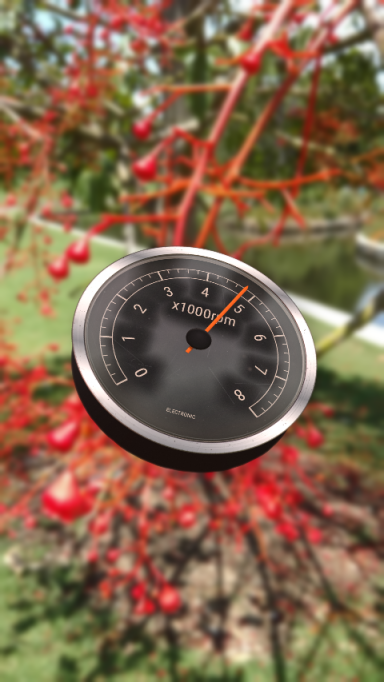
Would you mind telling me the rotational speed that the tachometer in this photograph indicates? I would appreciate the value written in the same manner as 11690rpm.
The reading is 4800rpm
